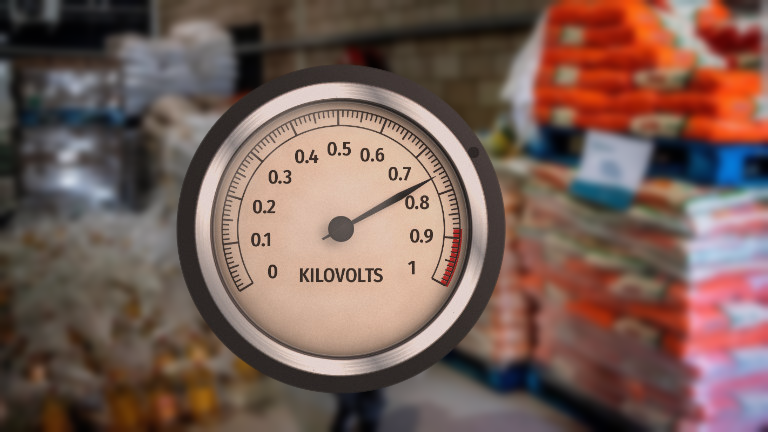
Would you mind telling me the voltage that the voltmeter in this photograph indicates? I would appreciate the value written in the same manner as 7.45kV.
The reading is 0.76kV
